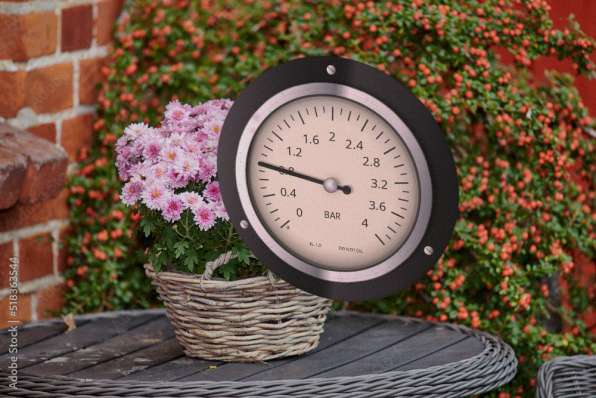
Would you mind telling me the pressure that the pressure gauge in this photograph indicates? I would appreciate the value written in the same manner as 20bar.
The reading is 0.8bar
